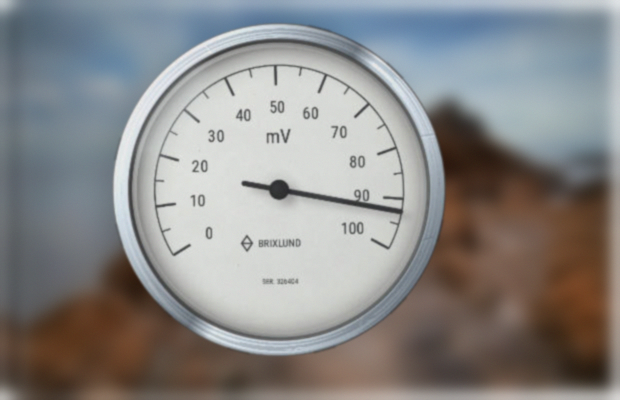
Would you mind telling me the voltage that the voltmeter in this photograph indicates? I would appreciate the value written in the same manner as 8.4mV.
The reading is 92.5mV
